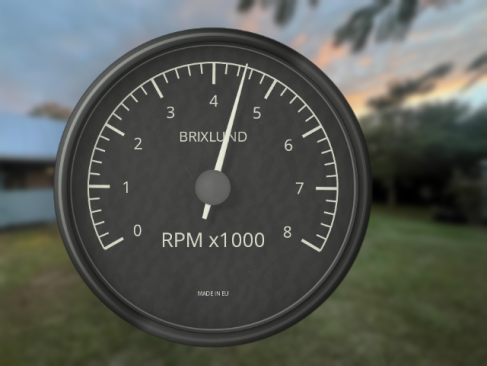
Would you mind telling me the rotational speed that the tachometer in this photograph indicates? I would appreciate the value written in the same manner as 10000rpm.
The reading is 4500rpm
